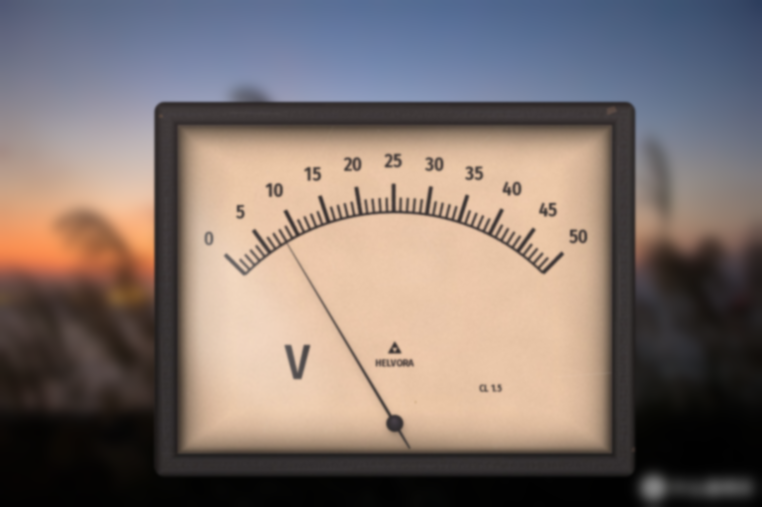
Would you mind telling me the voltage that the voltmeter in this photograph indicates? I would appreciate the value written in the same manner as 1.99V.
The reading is 8V
